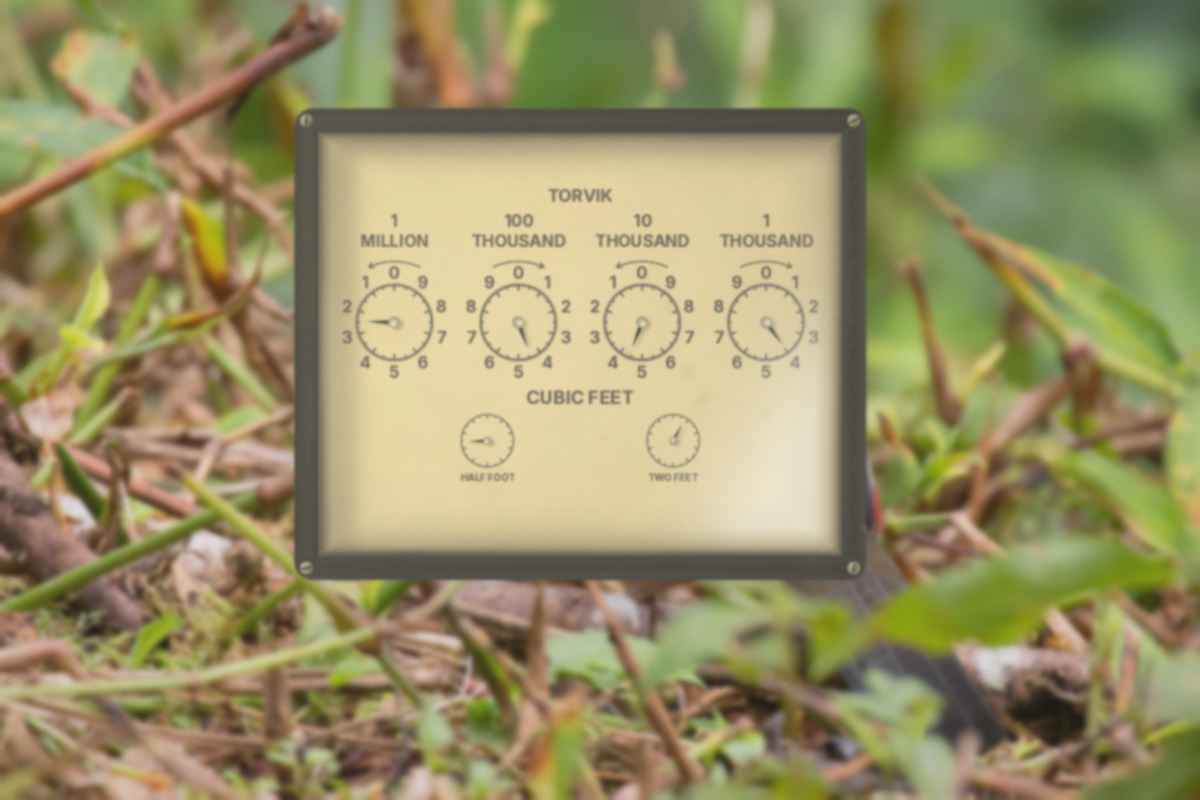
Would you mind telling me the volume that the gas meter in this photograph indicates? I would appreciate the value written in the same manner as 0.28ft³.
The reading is 244400ft³
